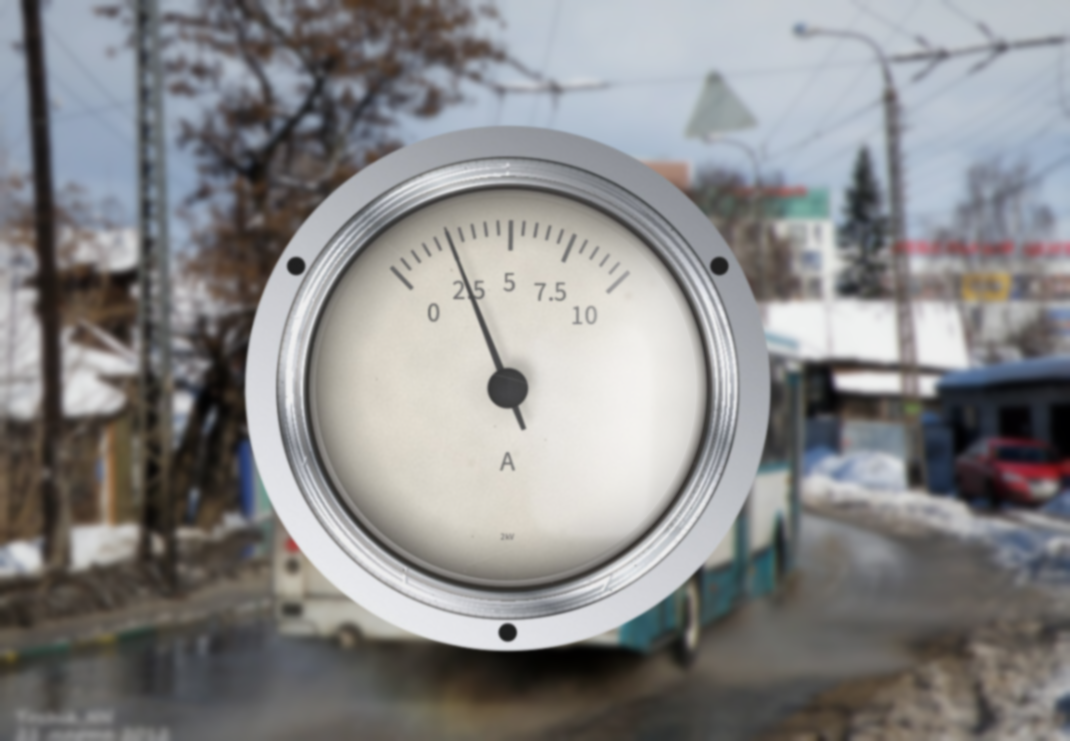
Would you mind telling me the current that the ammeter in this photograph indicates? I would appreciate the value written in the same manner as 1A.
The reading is 2.5A
